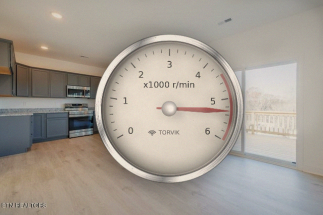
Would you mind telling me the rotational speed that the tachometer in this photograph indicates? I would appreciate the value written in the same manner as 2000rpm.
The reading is 5300rpm
